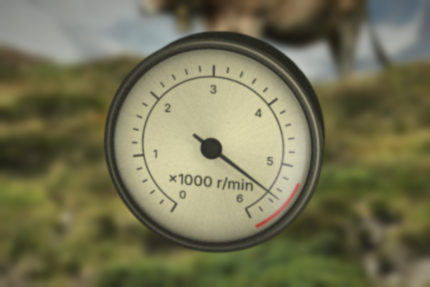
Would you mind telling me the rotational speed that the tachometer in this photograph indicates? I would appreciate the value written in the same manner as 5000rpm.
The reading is 5500rpm
